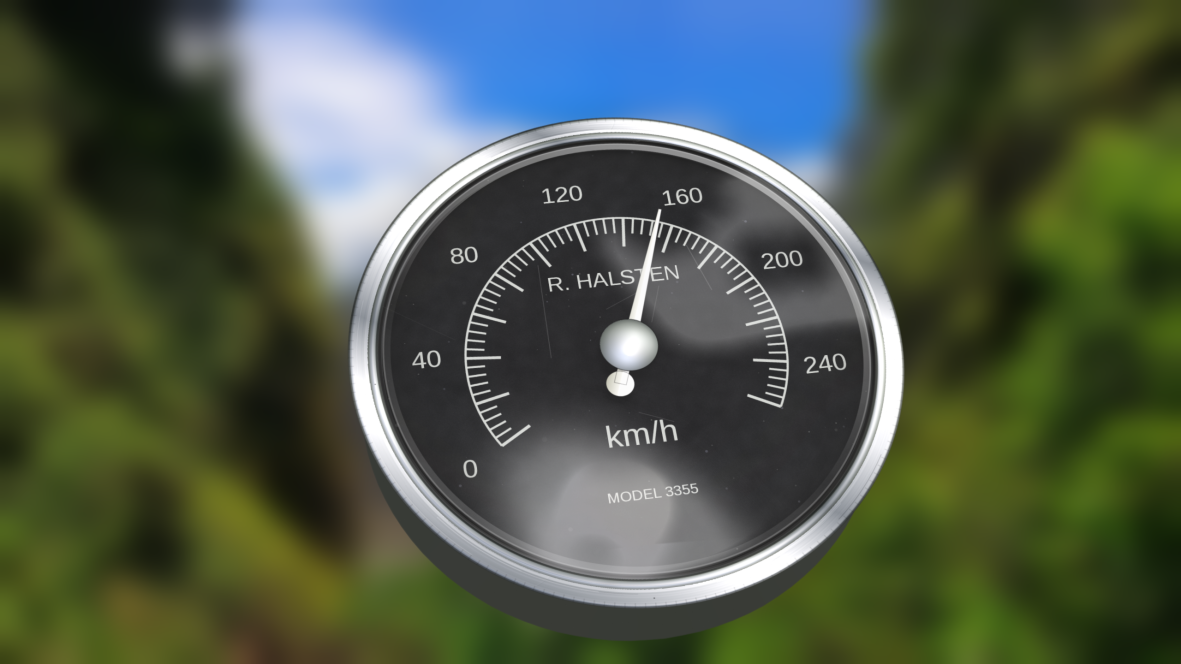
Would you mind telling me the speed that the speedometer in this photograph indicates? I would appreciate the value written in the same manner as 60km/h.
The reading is 154km/h
